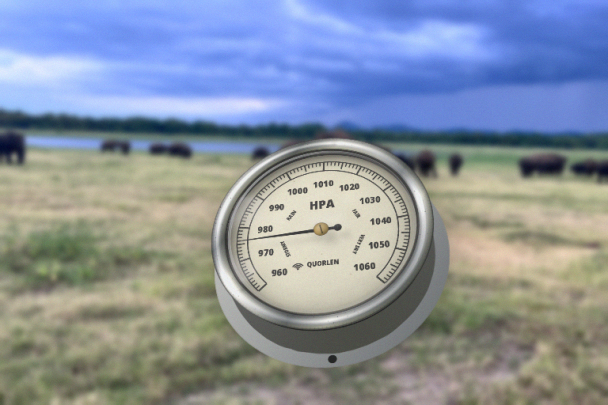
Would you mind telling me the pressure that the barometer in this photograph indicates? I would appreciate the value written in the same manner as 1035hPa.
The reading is 975hPa
